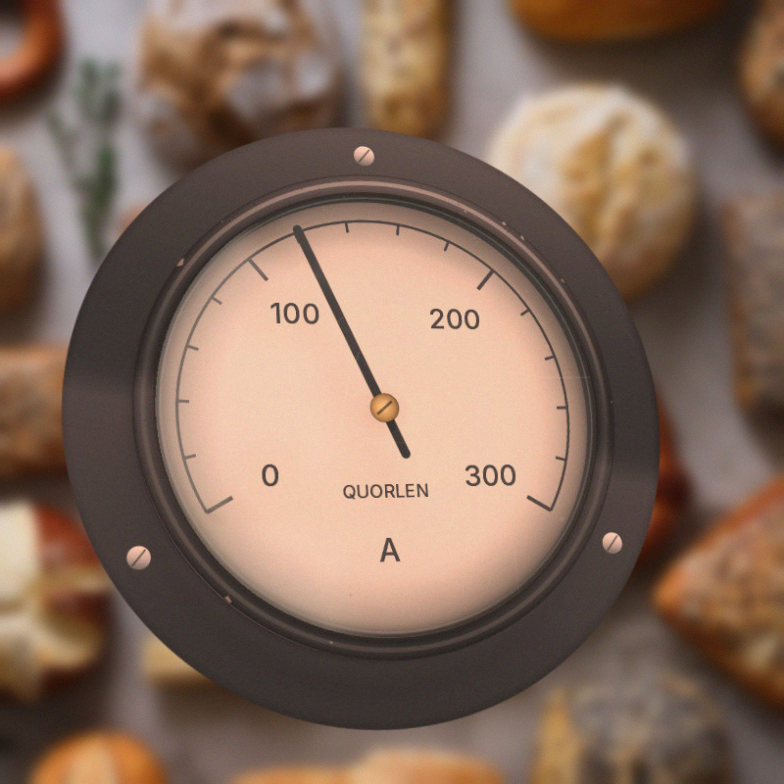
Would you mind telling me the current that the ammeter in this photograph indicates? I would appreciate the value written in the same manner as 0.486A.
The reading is 120A
